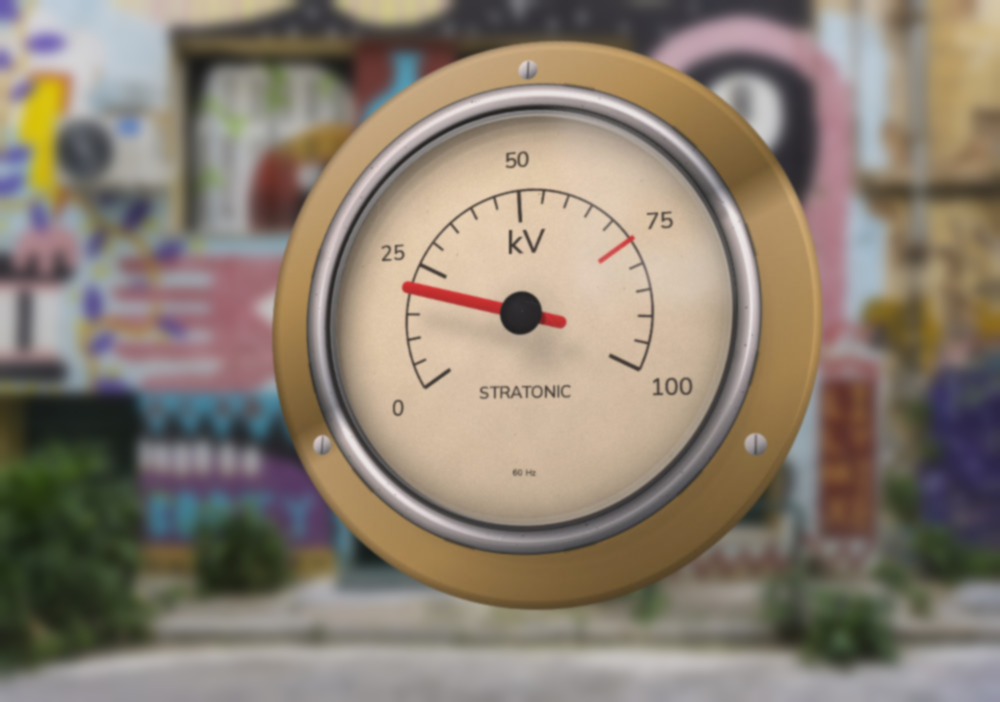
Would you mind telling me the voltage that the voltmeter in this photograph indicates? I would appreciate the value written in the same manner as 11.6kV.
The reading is 20kV
